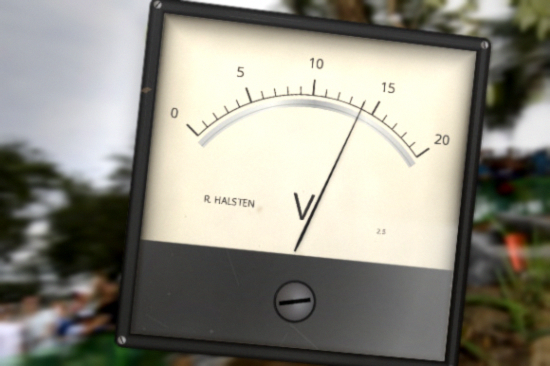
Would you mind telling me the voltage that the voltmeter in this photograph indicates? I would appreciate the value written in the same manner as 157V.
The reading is 14V
